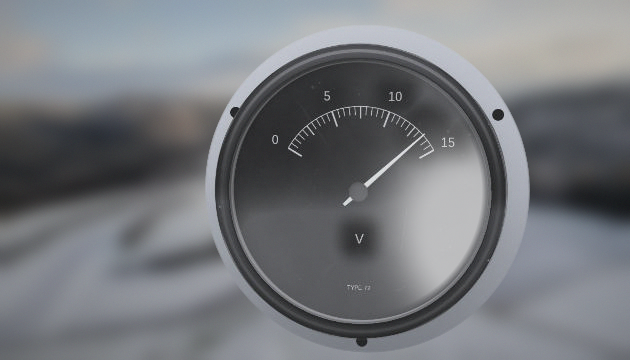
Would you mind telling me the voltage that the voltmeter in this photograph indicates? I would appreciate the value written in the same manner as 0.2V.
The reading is 13.5V
